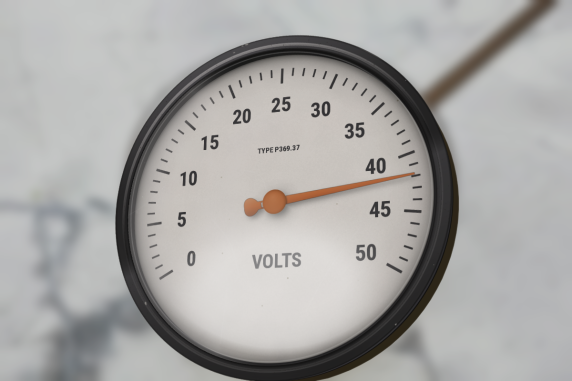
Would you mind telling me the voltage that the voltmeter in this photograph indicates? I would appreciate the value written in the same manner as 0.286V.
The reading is 42V
